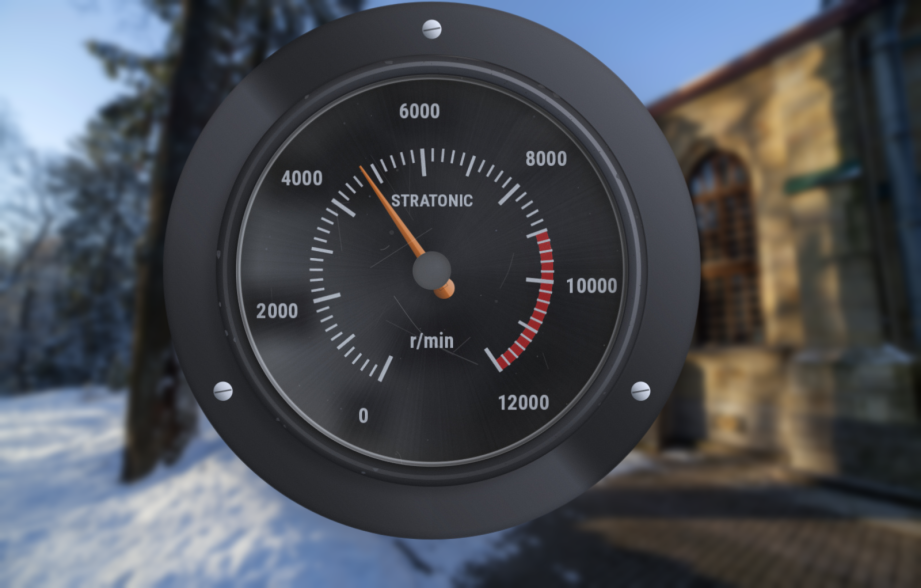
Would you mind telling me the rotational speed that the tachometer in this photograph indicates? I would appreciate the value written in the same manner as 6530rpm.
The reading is 4800rpm
